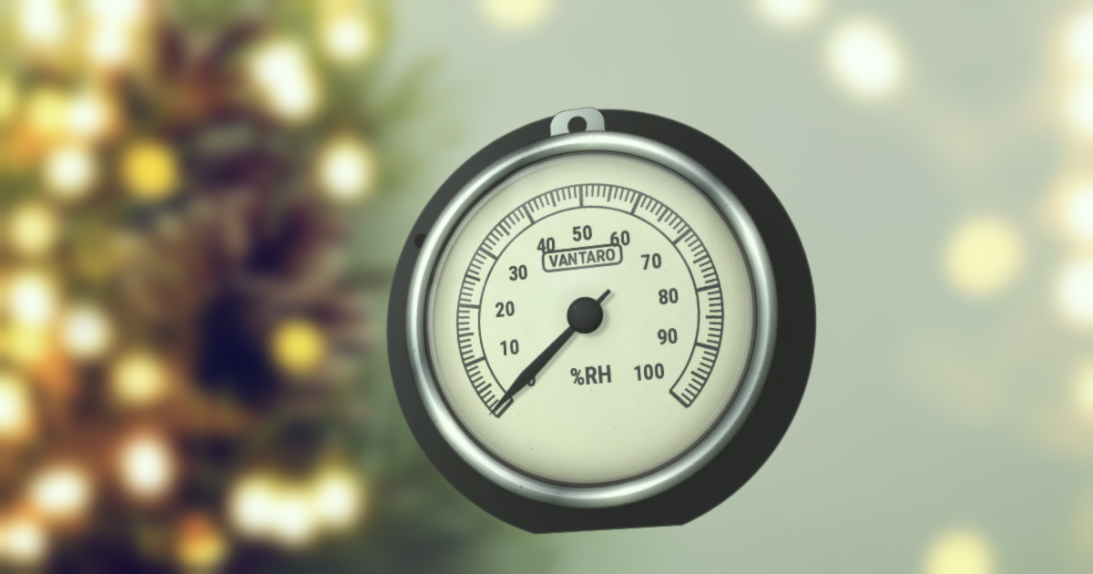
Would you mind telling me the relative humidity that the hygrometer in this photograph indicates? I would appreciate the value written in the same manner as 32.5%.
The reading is 1%
